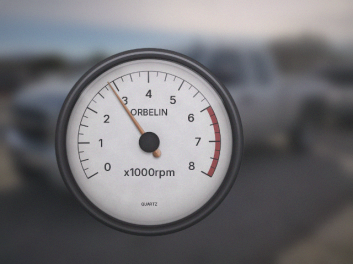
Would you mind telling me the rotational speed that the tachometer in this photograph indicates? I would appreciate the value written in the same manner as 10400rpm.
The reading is 2875rpm
